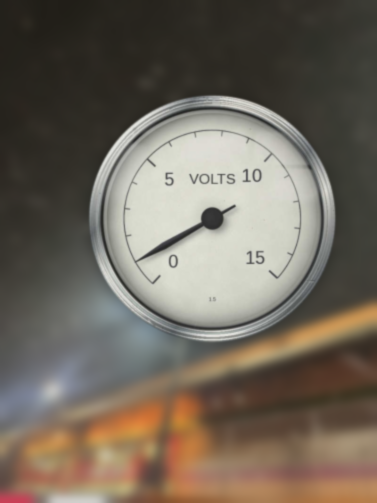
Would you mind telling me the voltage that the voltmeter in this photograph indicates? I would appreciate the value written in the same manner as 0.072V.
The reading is 1V
